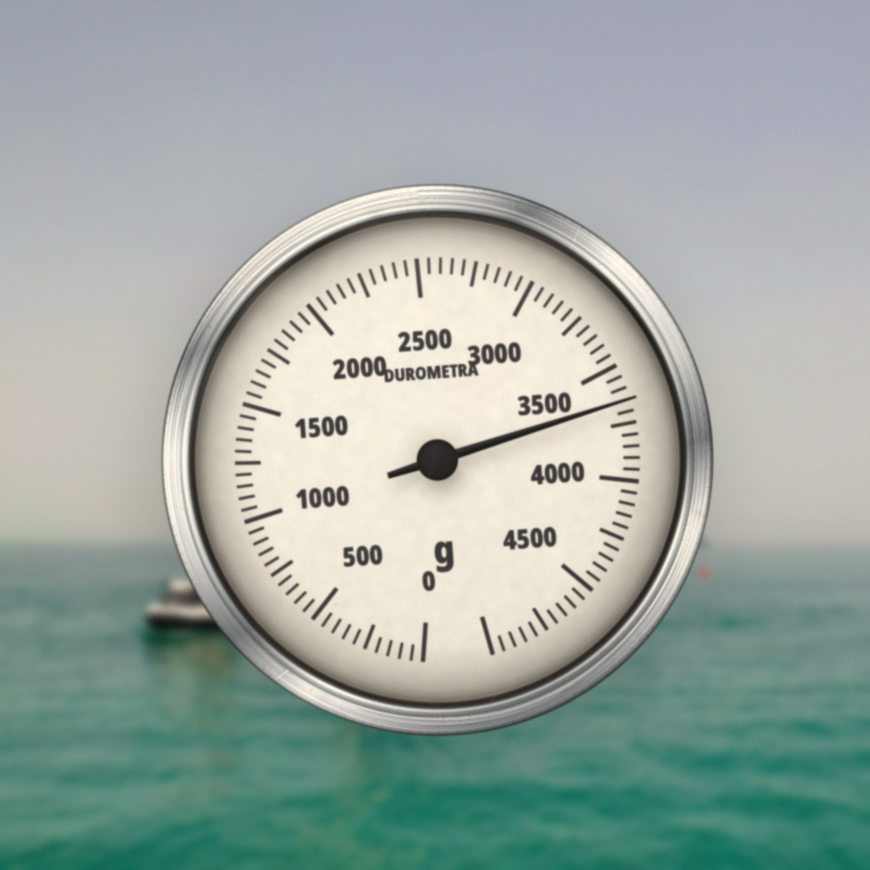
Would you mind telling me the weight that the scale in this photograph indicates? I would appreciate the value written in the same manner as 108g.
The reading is 3650g
